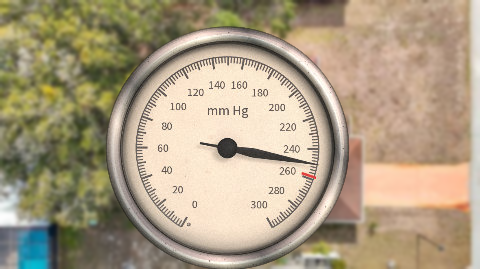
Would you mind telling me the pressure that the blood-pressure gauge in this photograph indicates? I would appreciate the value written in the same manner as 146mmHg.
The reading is 250mmHg
